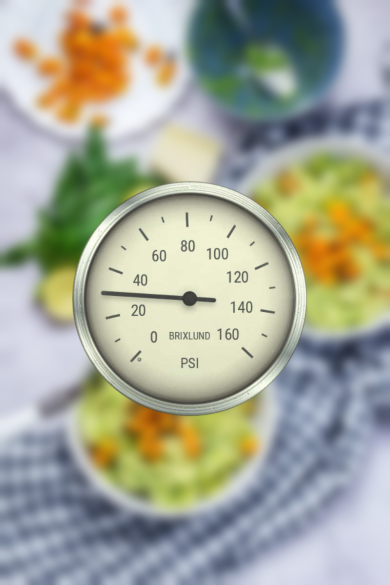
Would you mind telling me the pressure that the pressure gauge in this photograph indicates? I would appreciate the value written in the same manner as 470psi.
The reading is 30psi
